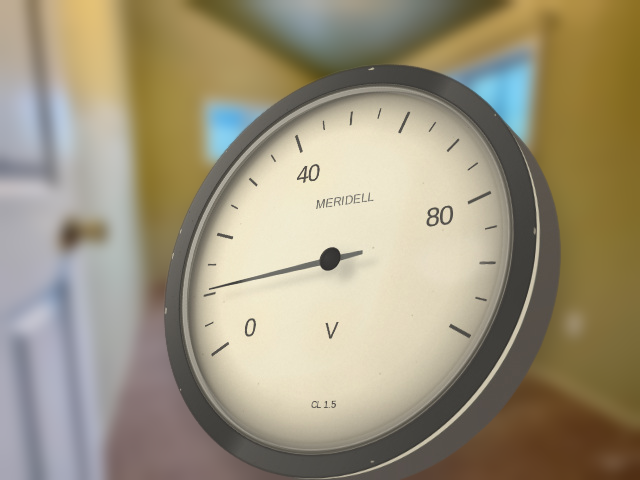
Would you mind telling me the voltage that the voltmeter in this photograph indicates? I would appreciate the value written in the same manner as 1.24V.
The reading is 10V
